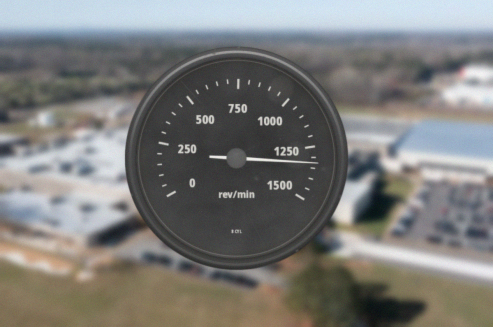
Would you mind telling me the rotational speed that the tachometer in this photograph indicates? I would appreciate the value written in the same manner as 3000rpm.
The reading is 1325rpm
